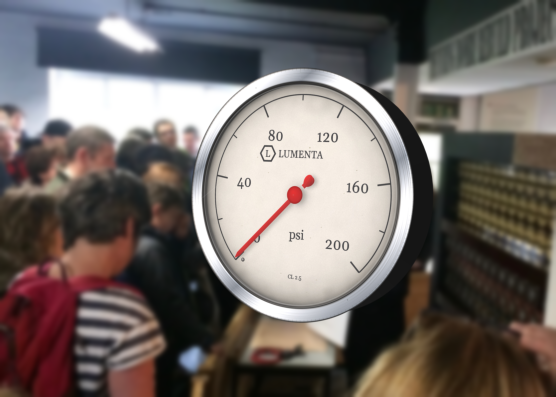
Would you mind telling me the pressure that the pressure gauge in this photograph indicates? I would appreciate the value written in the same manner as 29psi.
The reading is 0psi
